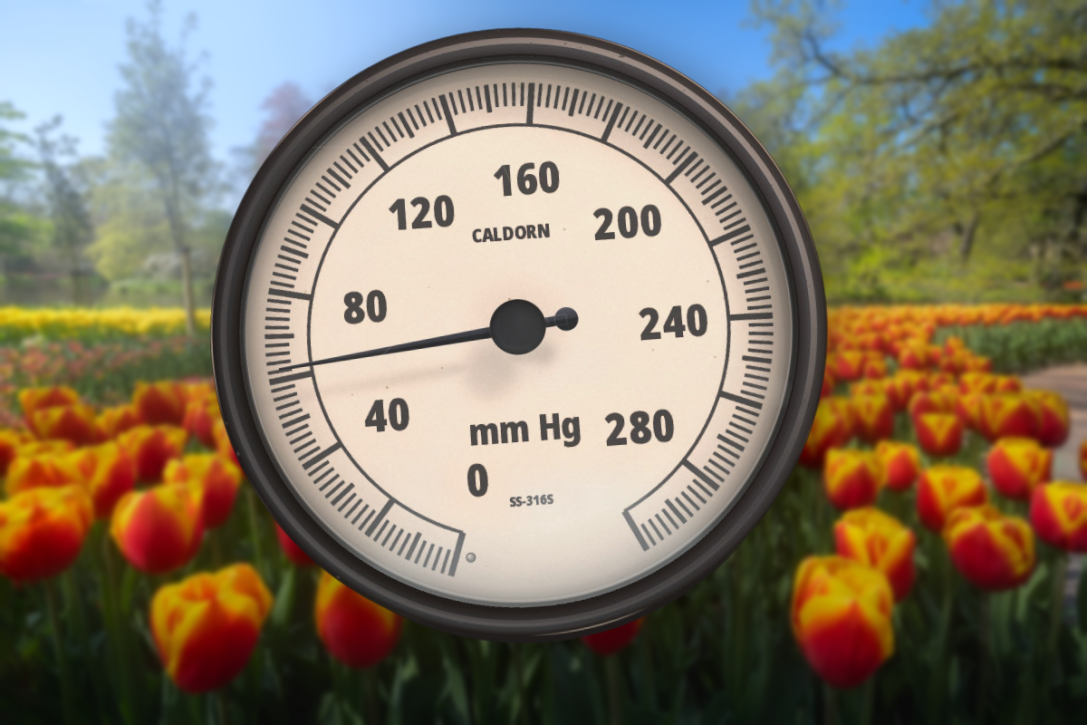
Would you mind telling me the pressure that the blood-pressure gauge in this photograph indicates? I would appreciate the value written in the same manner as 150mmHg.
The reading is 62mmHg
